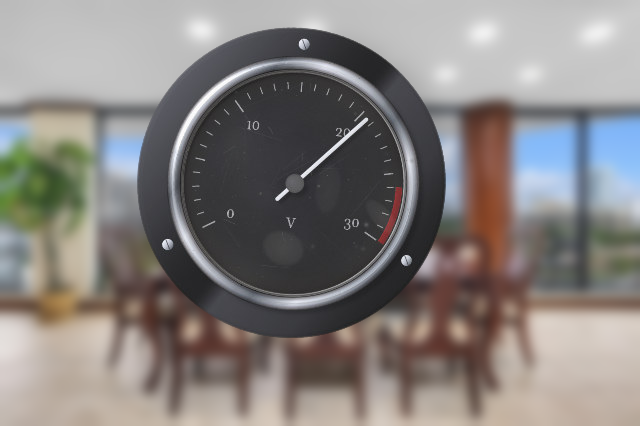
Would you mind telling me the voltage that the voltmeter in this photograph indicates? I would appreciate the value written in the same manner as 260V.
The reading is 20.5V
